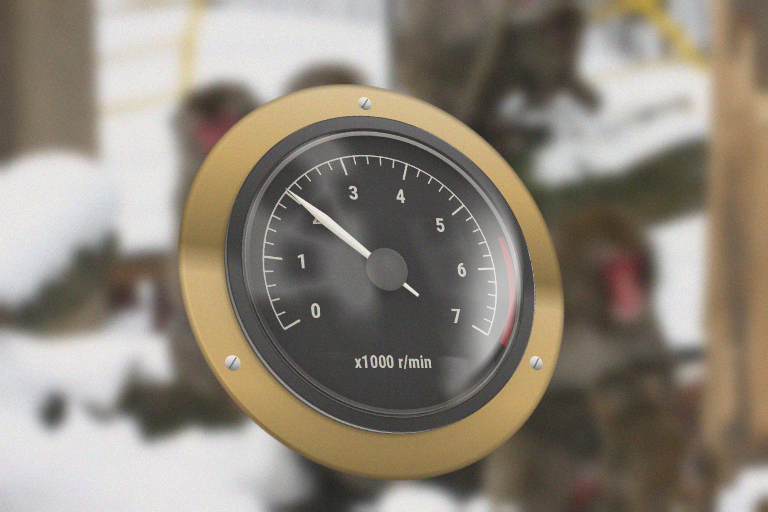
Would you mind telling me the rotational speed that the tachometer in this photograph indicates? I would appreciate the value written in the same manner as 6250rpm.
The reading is 2000rpm
